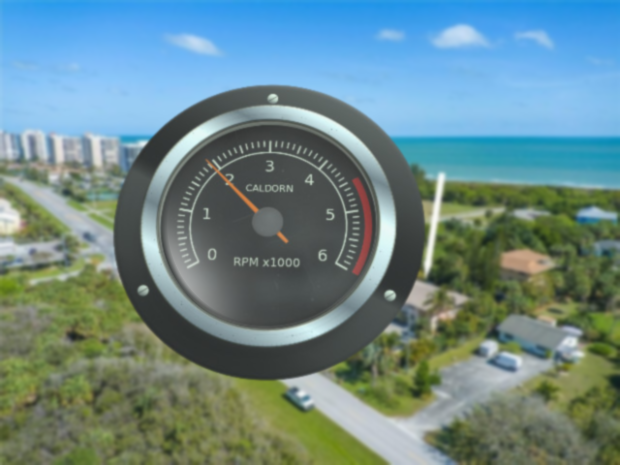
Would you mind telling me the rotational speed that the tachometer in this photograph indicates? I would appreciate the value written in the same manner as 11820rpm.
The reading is 1900rpm
